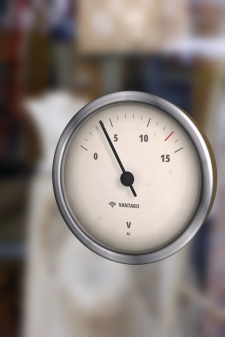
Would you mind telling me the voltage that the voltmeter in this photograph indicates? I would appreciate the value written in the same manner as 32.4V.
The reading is 4V
